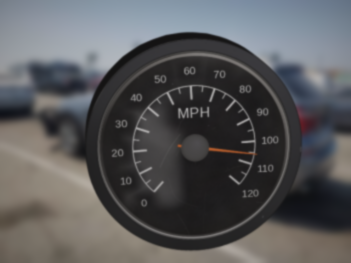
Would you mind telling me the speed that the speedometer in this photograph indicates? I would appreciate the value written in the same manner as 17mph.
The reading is 105mph
